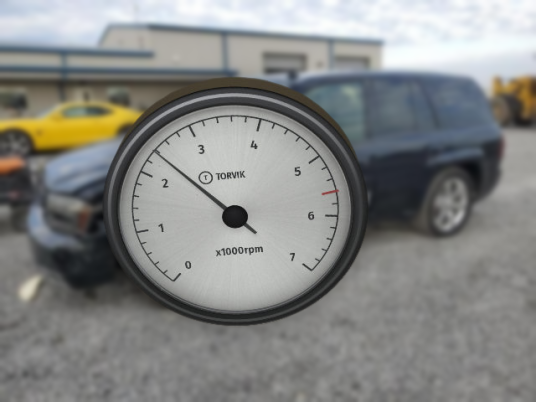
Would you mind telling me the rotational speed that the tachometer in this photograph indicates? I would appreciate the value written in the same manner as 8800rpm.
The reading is 2400rpm
